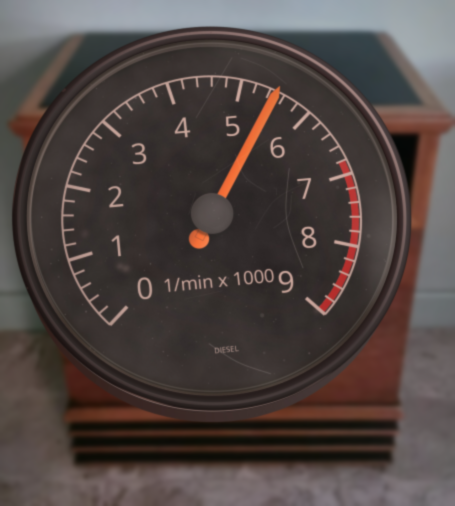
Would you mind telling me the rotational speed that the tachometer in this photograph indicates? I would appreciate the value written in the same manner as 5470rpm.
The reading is 5500rpm
